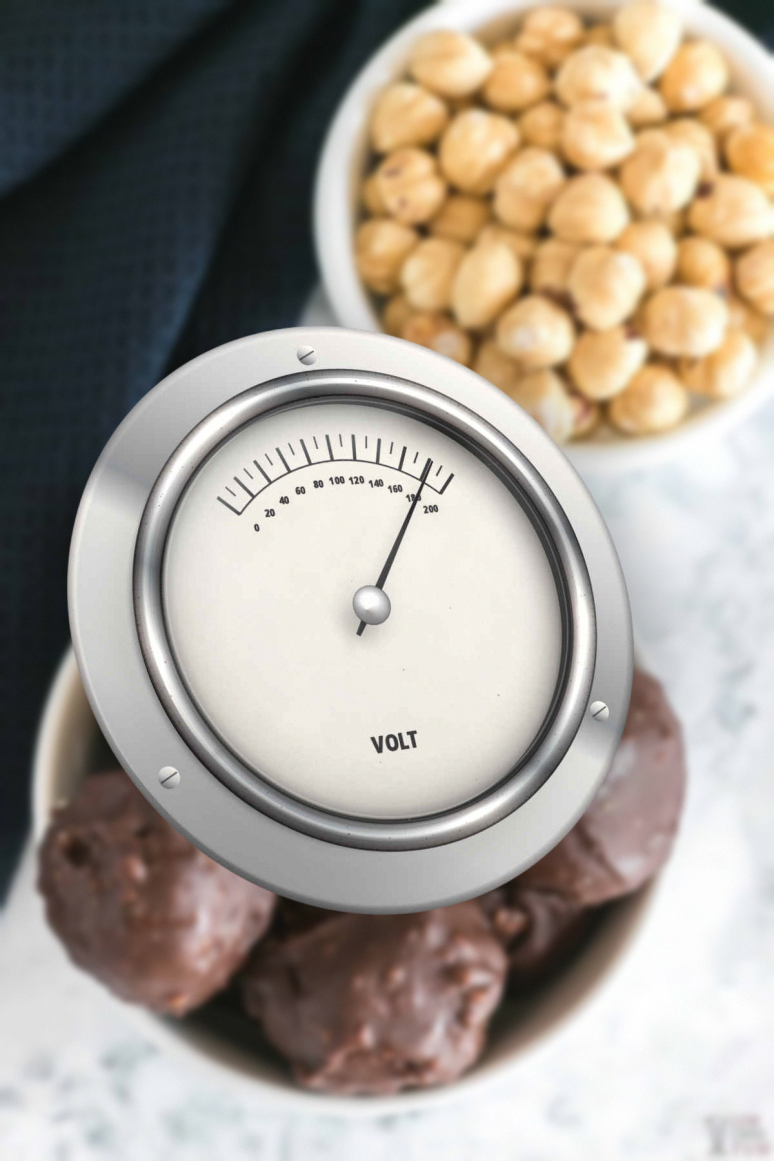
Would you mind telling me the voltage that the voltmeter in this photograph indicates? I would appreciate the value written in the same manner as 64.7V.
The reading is 180V
